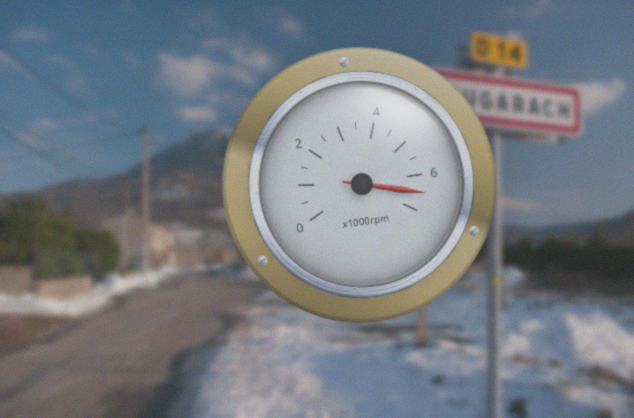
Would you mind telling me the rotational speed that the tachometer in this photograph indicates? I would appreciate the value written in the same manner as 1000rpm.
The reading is 6500rpm
